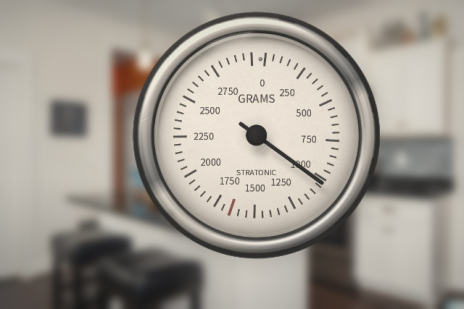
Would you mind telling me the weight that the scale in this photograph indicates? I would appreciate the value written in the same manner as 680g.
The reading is 1025g
